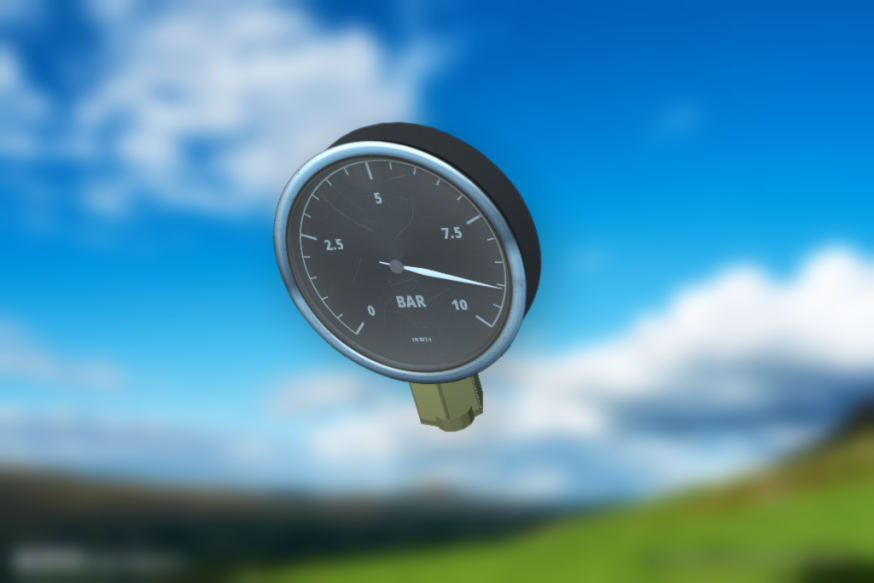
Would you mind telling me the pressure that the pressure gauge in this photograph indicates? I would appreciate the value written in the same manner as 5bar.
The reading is 9bar
